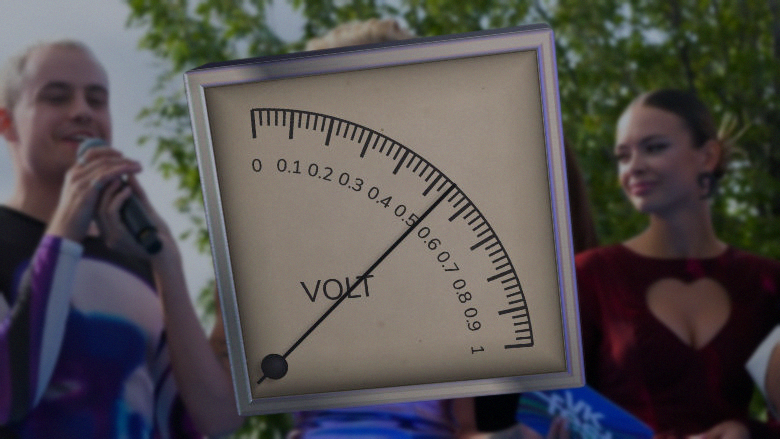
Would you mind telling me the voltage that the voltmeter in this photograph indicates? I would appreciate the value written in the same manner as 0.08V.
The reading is 0.54V
